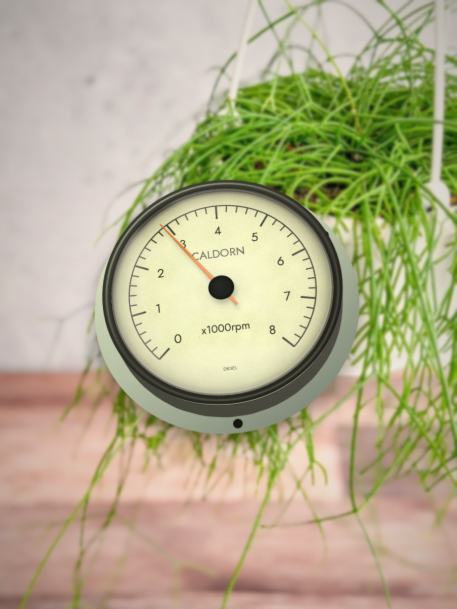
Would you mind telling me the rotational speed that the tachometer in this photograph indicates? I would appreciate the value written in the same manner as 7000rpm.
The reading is 2900rpm
